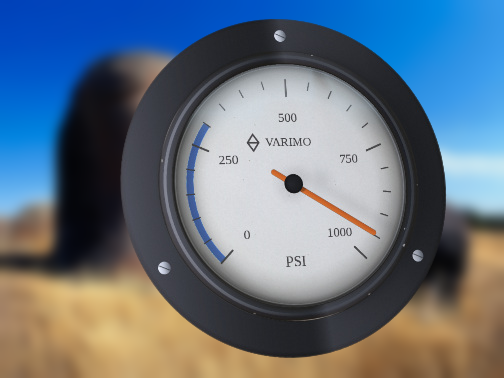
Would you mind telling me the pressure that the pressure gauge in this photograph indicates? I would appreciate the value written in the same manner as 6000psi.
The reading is 950psi
